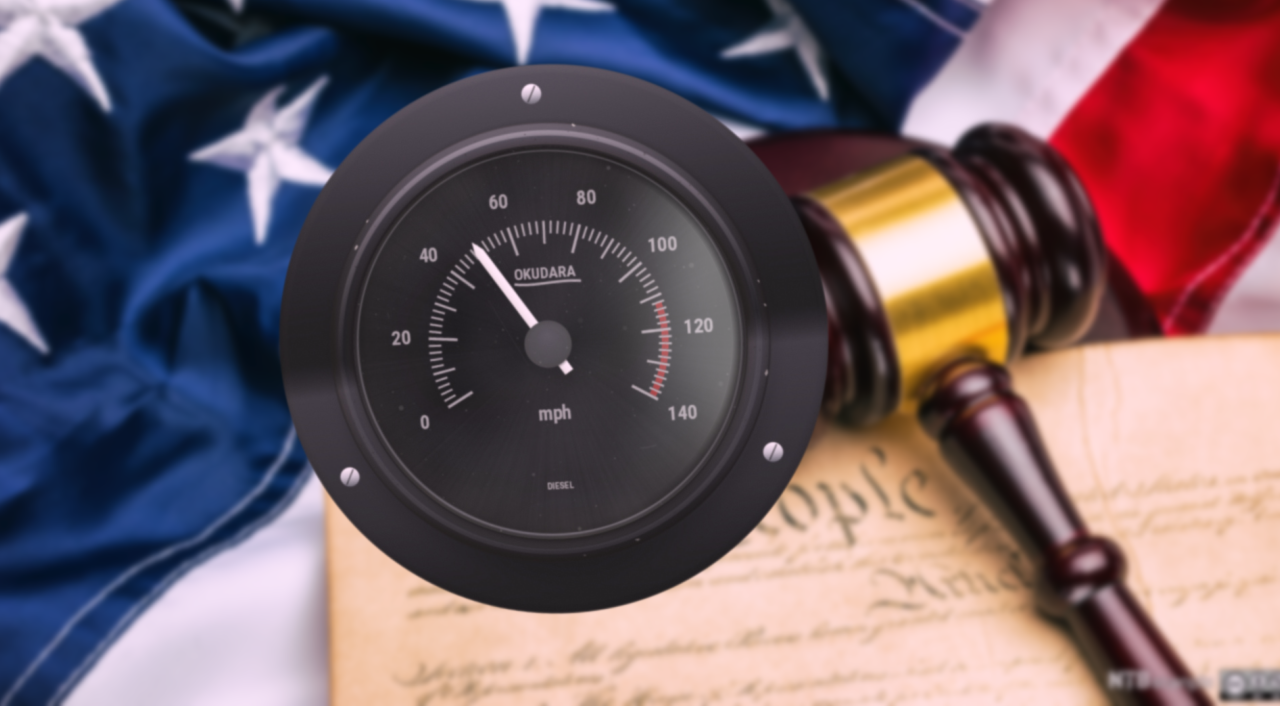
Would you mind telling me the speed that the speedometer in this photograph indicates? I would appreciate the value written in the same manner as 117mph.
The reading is 50mph
